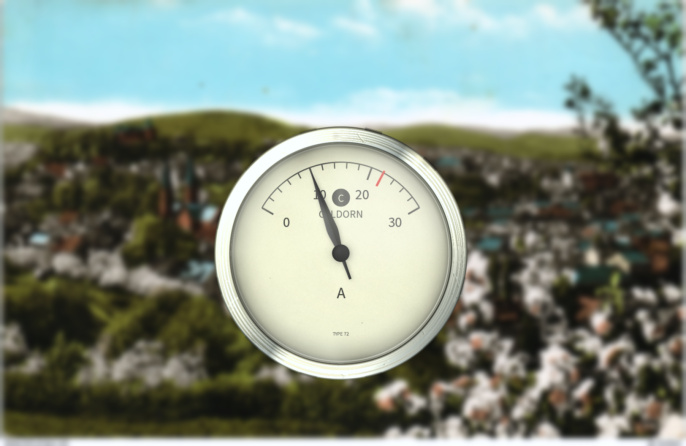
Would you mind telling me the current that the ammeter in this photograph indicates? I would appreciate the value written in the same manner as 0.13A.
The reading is 10A
